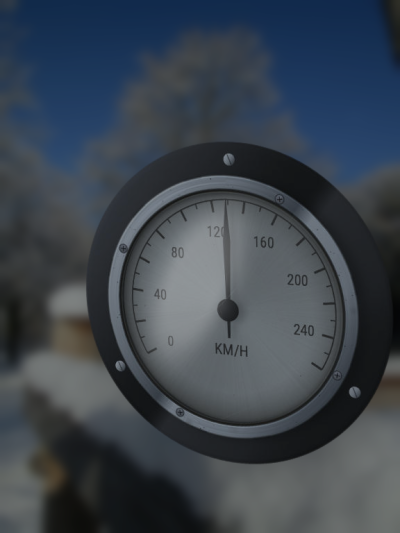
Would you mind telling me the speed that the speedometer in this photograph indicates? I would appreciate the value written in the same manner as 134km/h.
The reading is 130km/h
